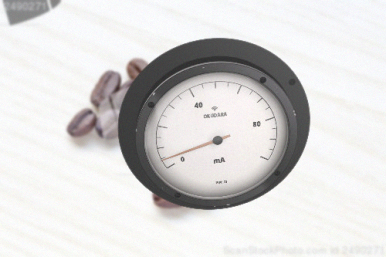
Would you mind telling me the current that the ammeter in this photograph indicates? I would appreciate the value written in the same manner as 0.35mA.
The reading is 5mA
